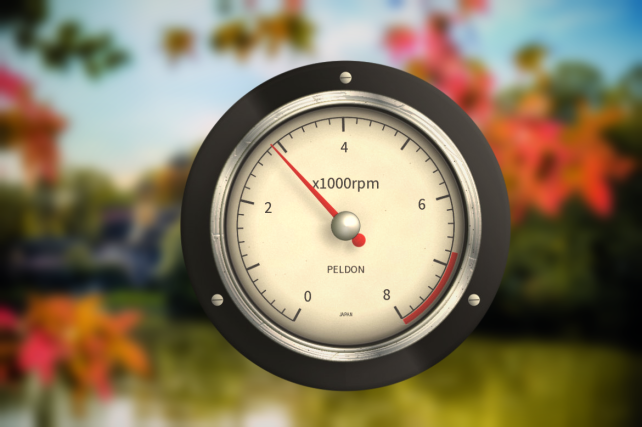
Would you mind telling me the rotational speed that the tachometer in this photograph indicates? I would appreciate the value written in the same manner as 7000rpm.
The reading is 2900rpm
